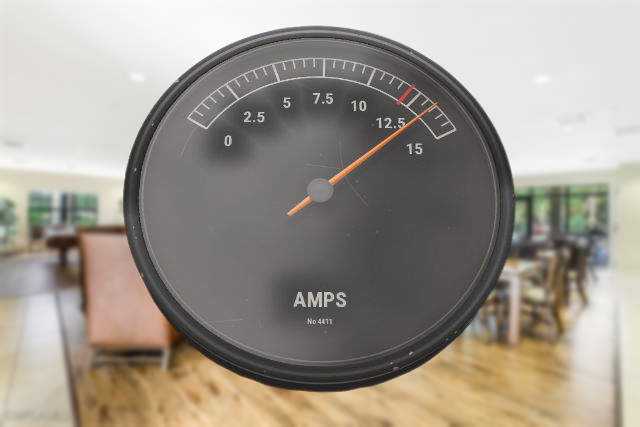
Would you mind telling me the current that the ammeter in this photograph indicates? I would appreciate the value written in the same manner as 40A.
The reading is 13.5A
